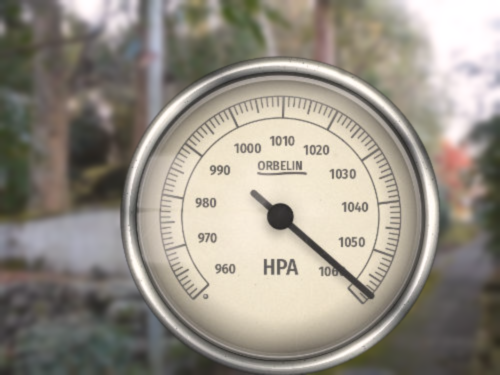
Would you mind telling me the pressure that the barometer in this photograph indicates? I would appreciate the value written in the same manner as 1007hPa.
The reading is 1058hPa
